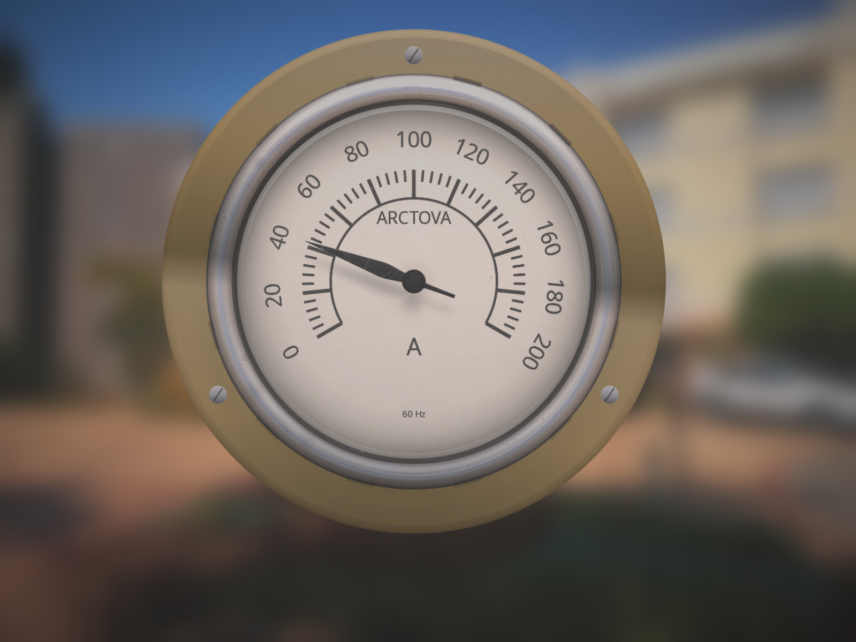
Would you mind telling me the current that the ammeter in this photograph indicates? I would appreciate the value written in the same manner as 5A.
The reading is 42A
